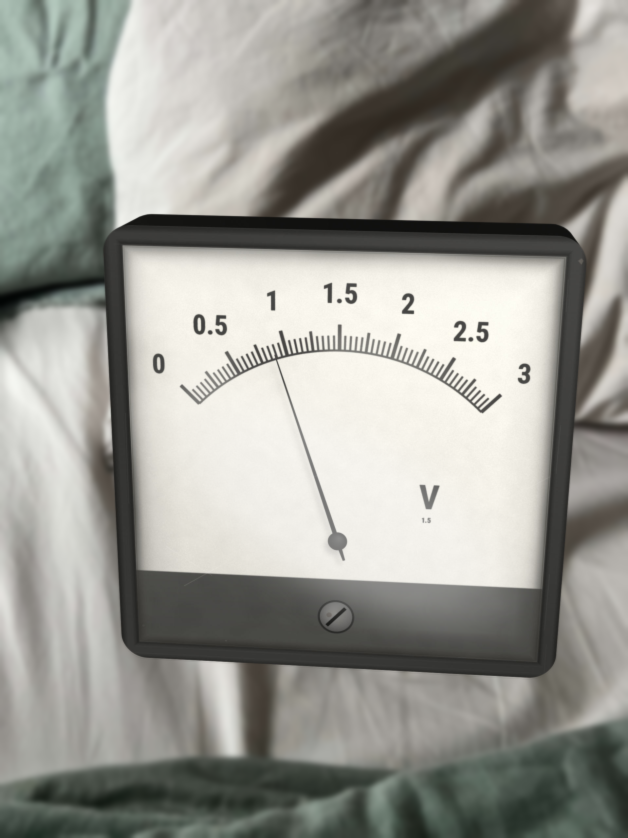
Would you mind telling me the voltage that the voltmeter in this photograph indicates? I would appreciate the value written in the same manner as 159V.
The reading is 0.9V
